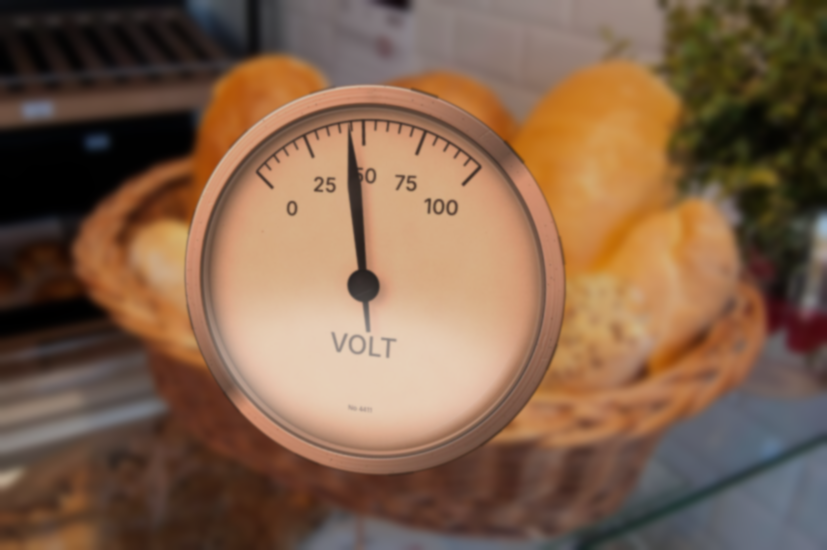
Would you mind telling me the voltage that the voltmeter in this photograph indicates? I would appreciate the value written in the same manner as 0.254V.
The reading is 45V
